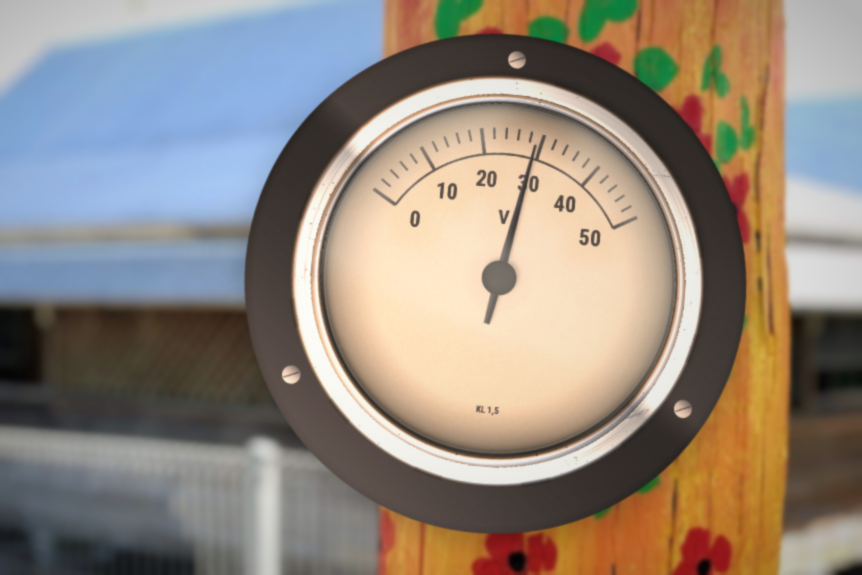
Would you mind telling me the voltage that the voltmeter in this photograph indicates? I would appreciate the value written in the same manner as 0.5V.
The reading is 29V
